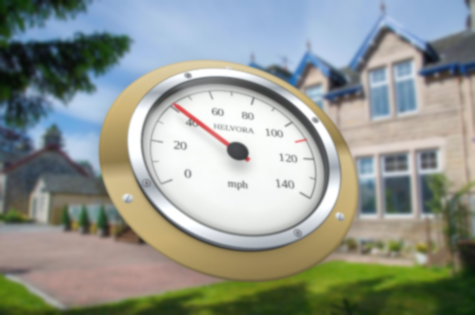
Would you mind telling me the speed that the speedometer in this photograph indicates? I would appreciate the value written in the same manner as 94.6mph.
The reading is 40mph
